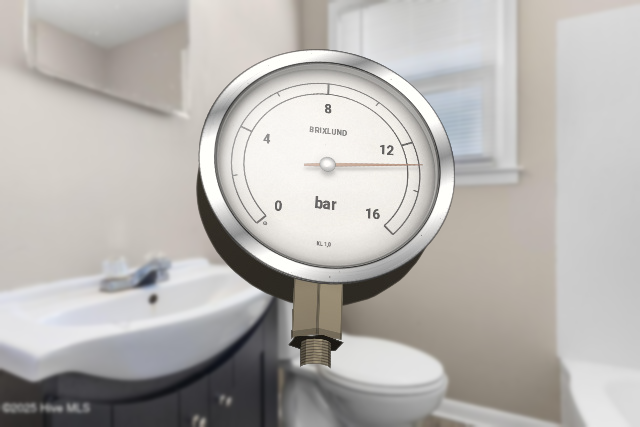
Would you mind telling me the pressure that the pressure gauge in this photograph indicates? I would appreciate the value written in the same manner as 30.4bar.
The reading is 13bar
